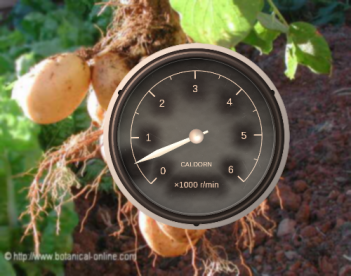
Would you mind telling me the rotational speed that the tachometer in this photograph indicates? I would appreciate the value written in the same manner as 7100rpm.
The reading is 500rpm
